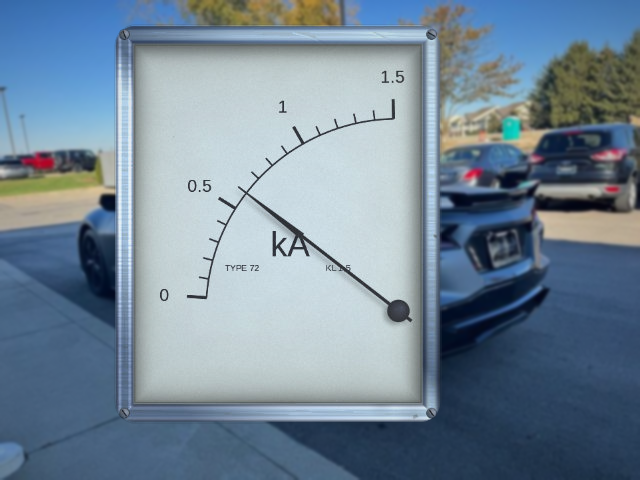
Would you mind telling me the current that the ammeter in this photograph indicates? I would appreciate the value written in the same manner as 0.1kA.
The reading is 0.6kA
